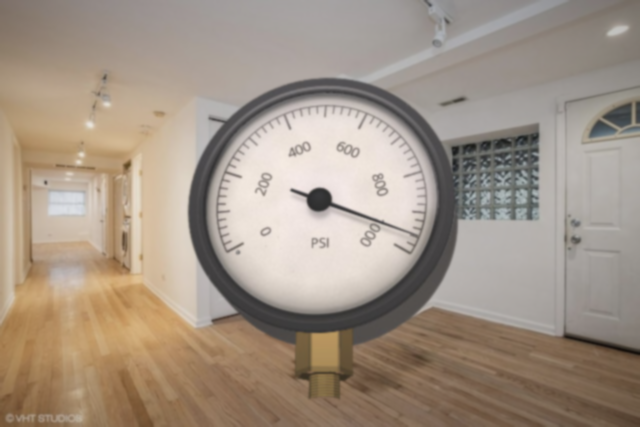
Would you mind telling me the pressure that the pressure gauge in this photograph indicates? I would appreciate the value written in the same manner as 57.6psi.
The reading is 960psi
